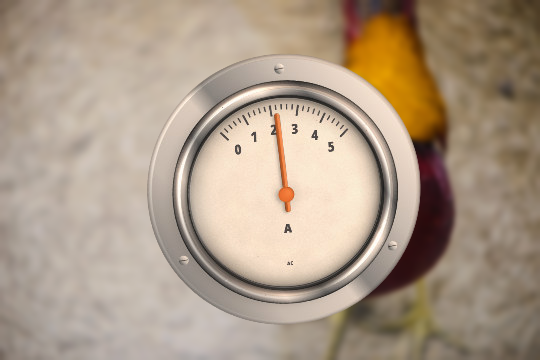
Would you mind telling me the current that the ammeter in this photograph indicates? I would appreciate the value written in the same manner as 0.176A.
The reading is 2.2A
